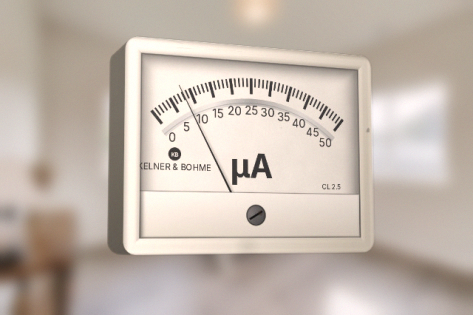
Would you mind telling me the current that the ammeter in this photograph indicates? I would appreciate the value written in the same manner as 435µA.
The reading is 8µA
